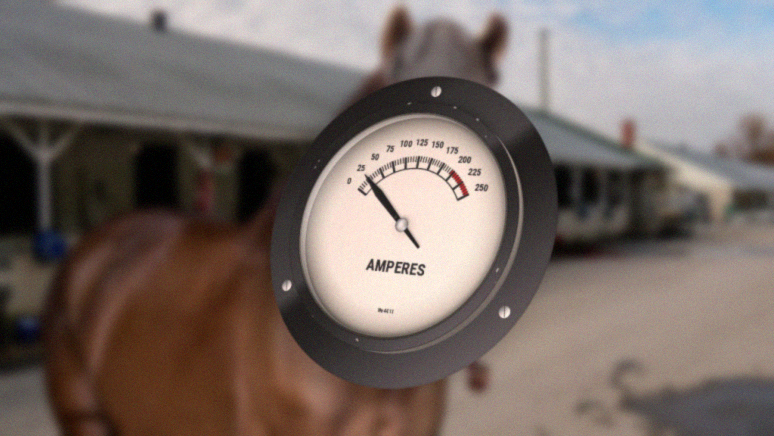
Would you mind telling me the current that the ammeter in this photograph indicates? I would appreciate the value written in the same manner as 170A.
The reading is 25A
